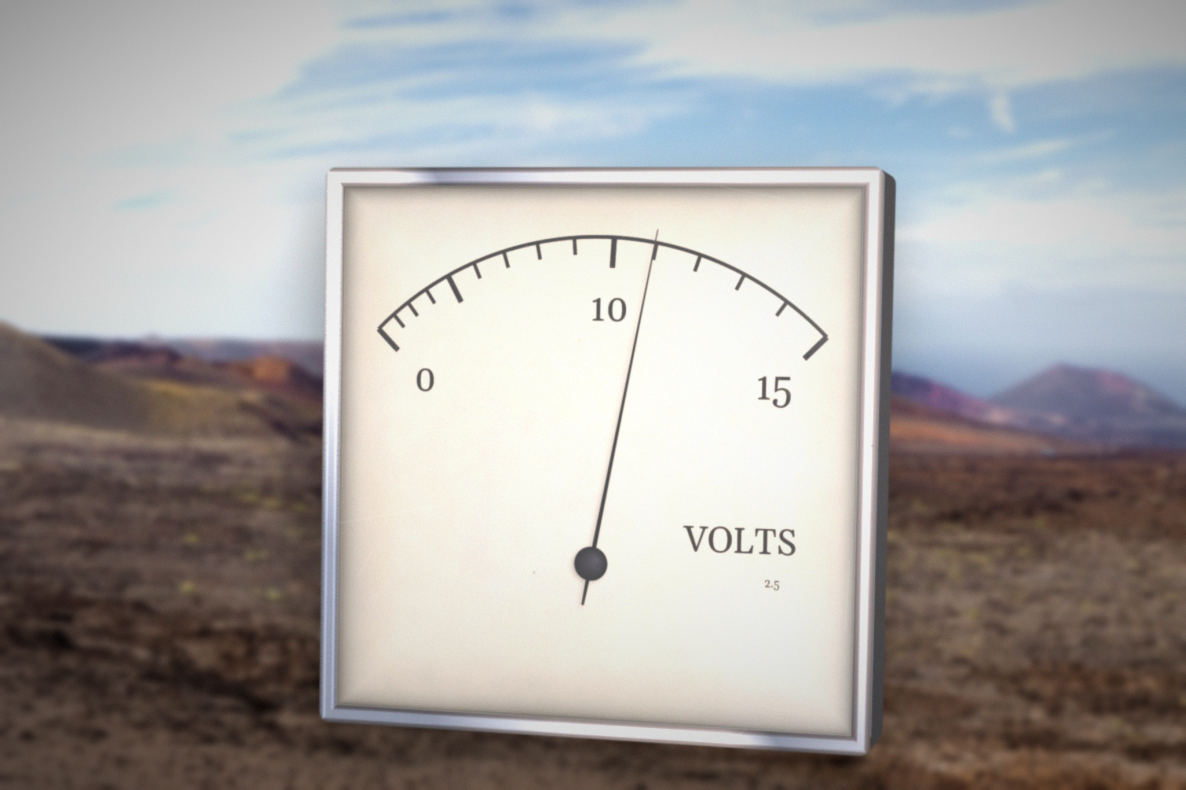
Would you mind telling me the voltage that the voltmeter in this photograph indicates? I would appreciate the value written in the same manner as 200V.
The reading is 11V
